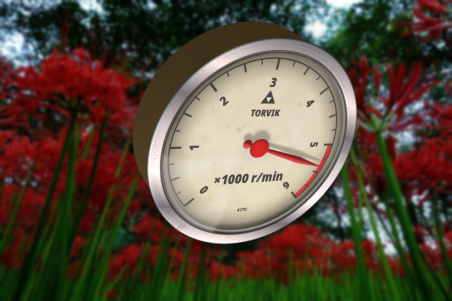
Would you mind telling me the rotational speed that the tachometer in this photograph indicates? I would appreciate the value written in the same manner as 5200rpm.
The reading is 5375rpm
